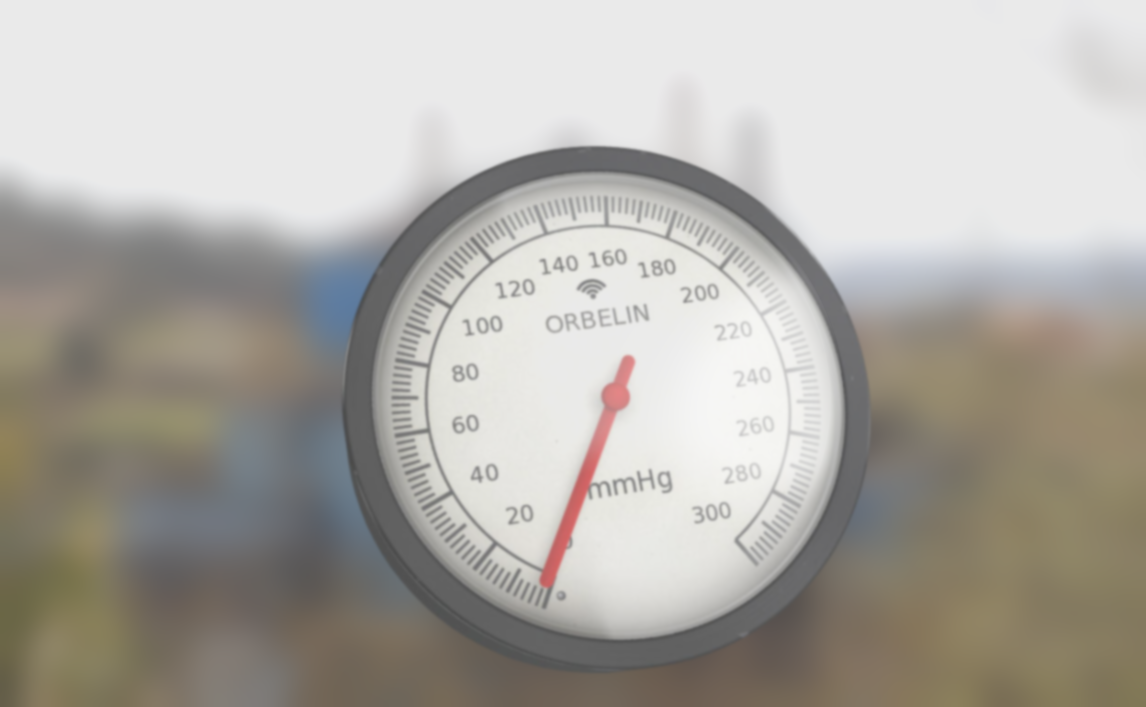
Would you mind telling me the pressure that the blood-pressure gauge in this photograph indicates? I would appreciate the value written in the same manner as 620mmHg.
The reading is 2mmHg
